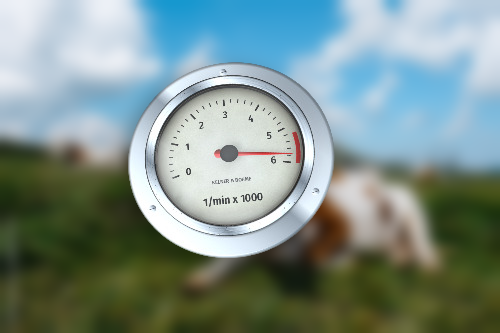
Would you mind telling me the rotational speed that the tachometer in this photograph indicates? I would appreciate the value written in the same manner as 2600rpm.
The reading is 5800rpm
